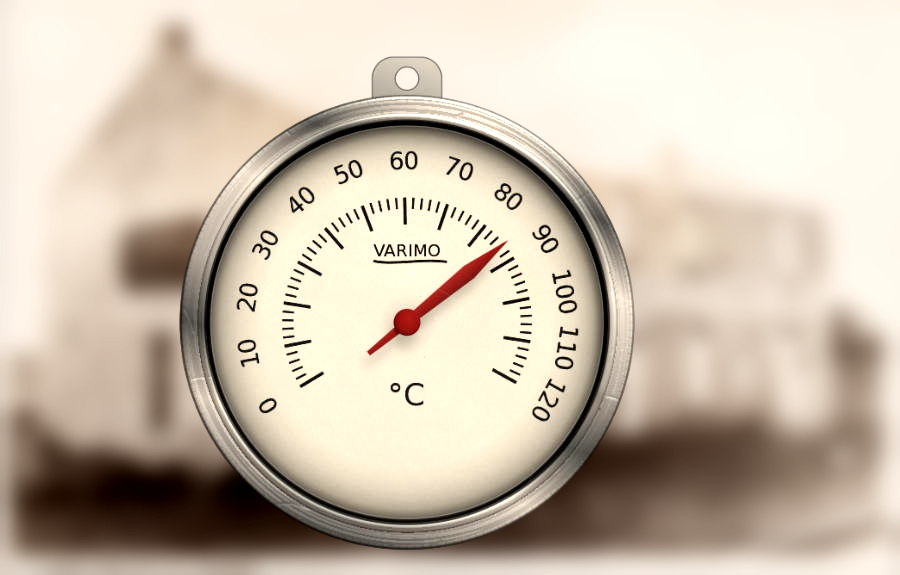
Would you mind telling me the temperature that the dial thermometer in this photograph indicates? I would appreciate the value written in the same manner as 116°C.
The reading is 86°C
